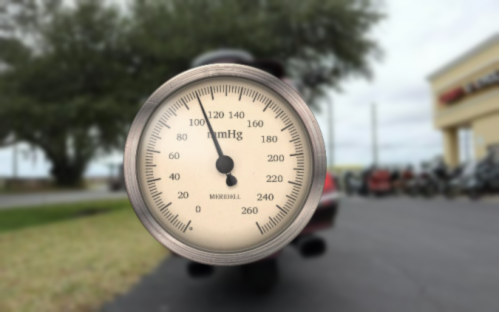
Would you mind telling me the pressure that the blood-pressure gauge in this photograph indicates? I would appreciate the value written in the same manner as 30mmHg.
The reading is 110mmHg
